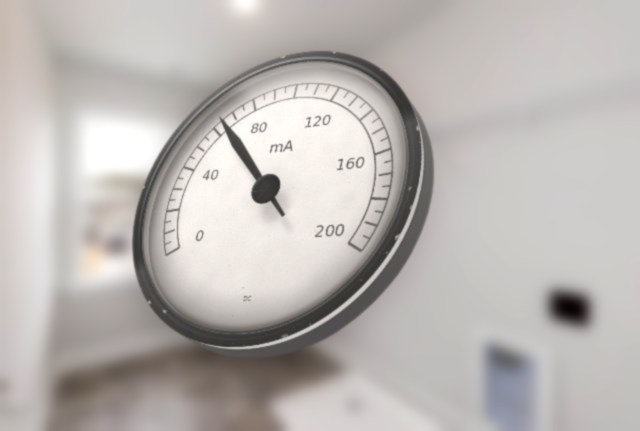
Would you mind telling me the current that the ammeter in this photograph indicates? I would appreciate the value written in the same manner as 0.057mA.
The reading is 65mA
